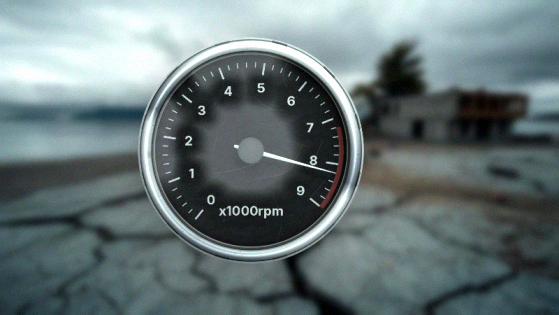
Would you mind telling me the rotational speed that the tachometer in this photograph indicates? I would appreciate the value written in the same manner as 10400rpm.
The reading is 8200rpm
